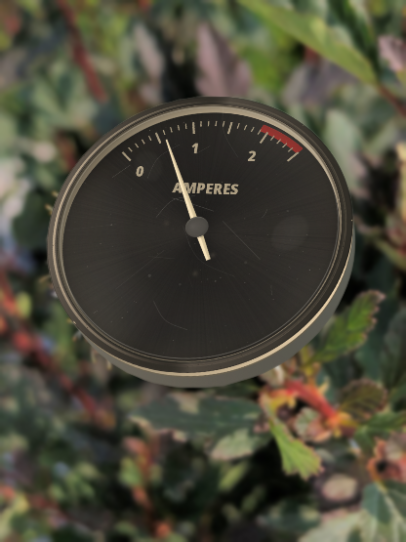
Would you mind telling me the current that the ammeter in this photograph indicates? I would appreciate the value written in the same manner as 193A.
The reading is 0.6A
